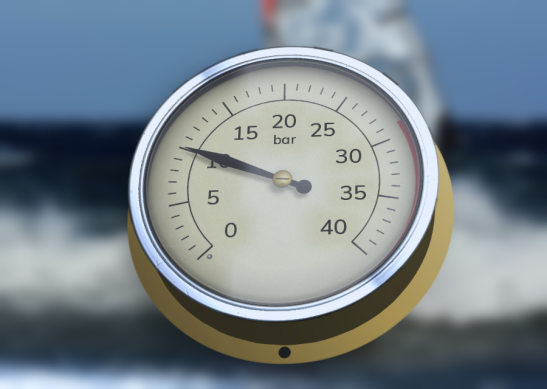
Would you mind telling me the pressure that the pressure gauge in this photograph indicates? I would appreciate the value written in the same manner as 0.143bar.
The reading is 10bar
